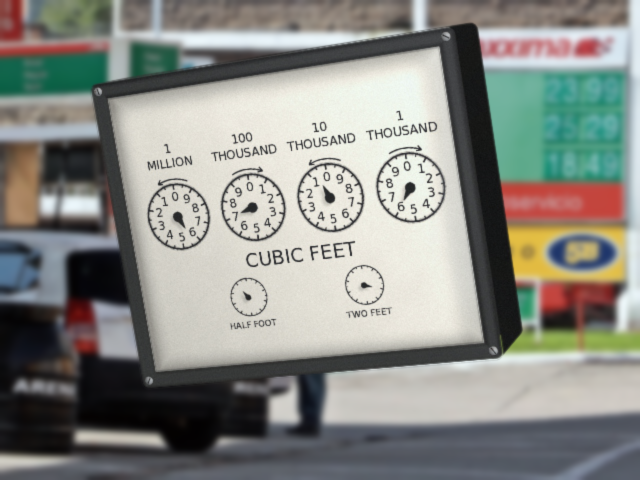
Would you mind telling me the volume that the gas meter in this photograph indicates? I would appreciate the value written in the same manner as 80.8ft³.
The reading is 570600ft³
